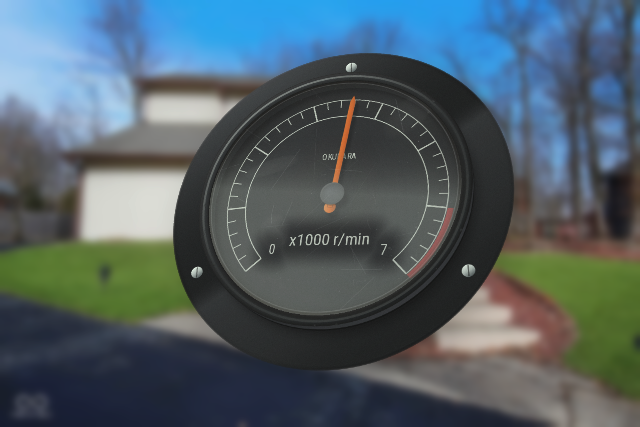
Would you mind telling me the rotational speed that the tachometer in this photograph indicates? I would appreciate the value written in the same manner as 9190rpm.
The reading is 3600rpm
